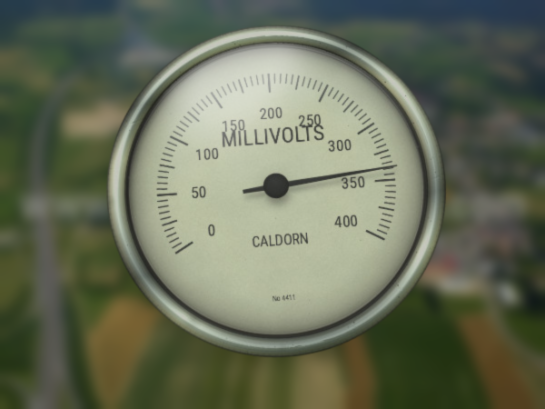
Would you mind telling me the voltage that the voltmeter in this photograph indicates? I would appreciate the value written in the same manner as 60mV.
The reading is 340mV
